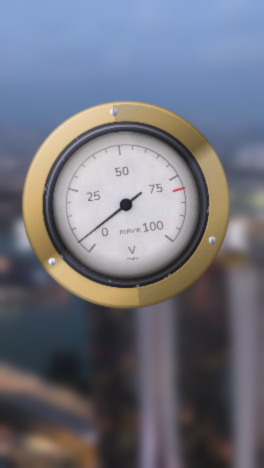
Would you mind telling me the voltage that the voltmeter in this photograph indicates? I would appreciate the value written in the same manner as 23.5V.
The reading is 5V
